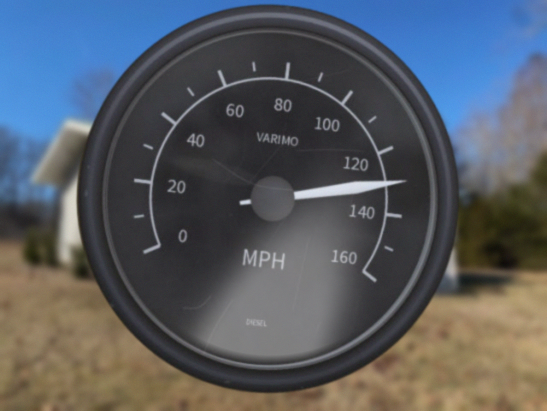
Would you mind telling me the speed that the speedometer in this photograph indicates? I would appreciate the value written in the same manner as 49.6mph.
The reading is 130mph
